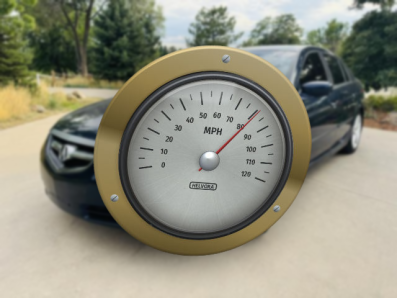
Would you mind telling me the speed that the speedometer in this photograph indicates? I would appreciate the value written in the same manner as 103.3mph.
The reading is 80mph
